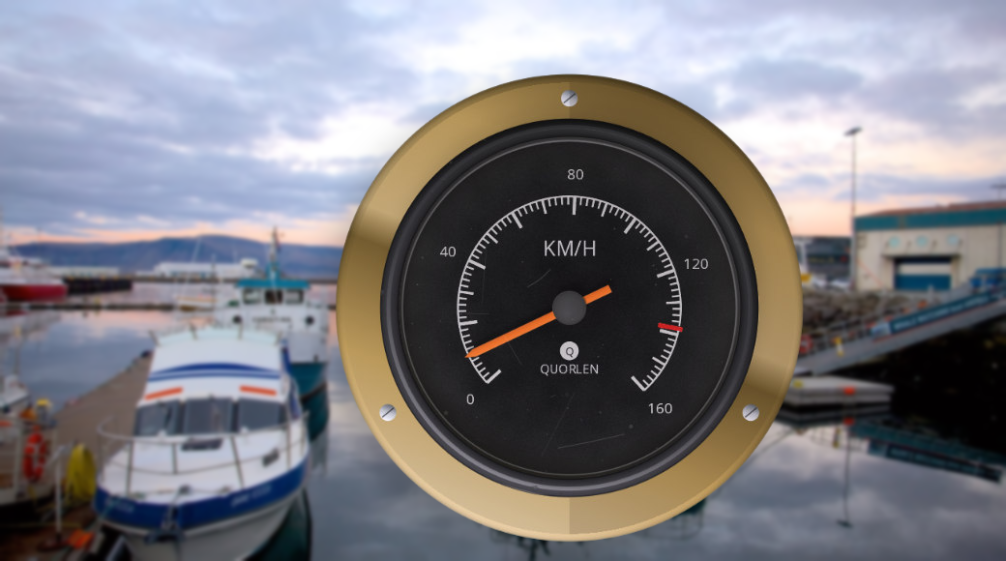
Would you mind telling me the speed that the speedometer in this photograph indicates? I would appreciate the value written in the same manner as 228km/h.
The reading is 10km/h
